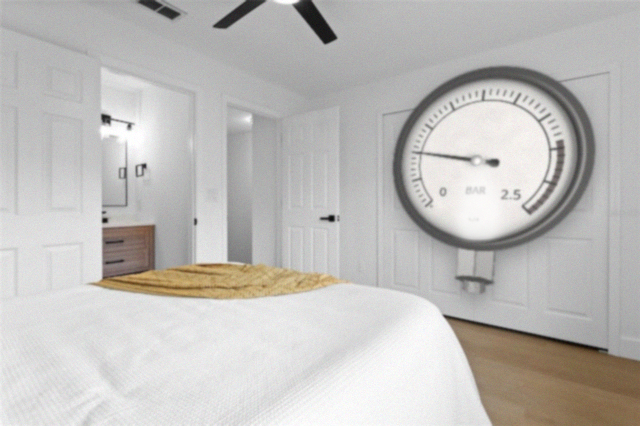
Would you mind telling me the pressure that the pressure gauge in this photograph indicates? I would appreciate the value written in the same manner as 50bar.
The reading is 0.5bar
